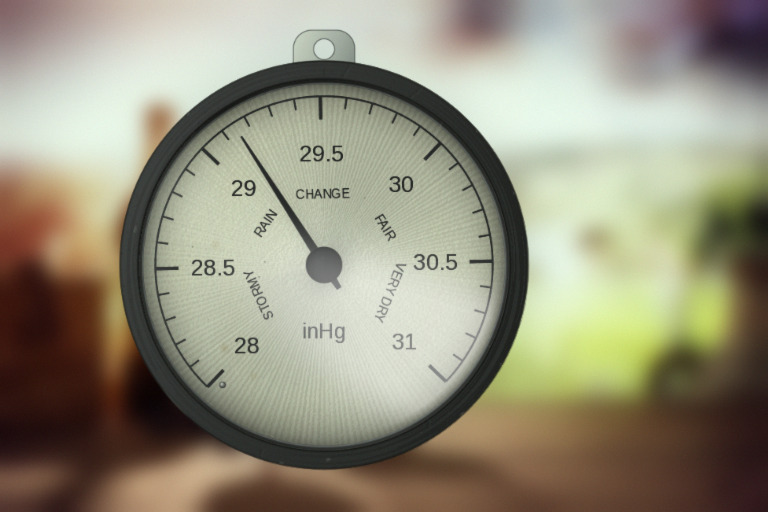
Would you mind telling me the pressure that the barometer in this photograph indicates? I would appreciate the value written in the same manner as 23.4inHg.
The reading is 29.15inHg
